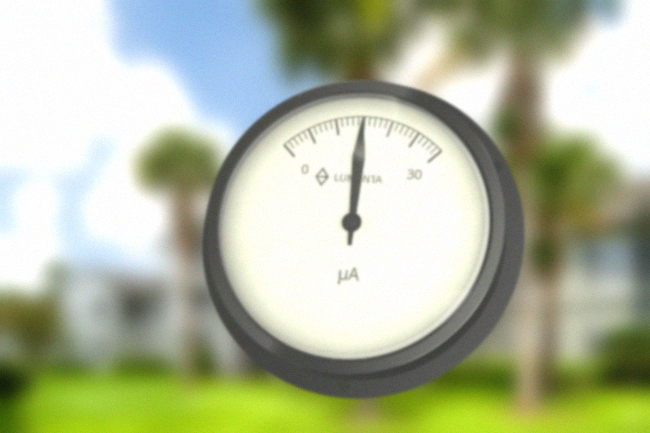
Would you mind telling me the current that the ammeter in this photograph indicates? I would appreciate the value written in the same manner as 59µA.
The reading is 15µA
